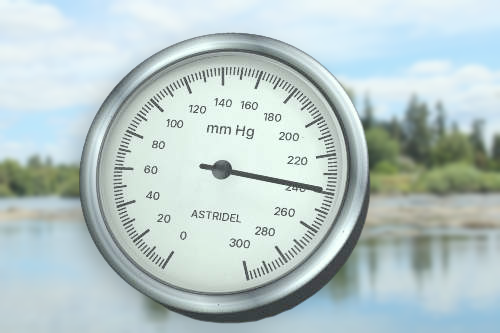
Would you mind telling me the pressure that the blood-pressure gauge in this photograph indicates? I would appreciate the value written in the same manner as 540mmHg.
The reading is 240mmHg
